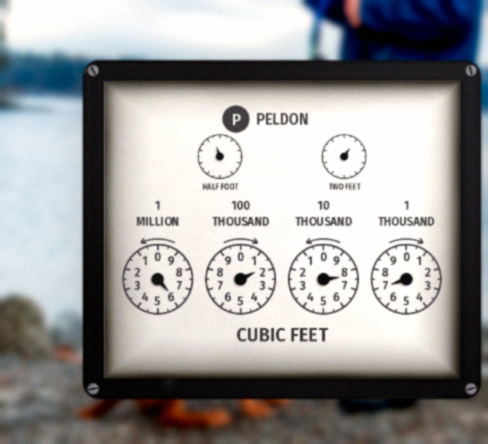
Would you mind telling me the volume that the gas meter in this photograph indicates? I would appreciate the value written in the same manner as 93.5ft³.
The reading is 617700ft³
